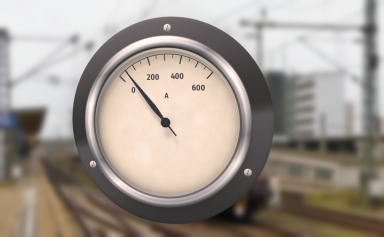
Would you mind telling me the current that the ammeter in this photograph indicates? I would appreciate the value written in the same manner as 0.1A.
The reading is 50A
